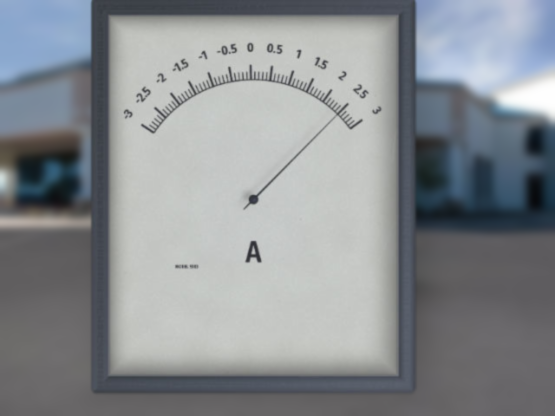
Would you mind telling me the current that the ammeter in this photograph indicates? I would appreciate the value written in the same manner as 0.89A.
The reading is 2.5A
